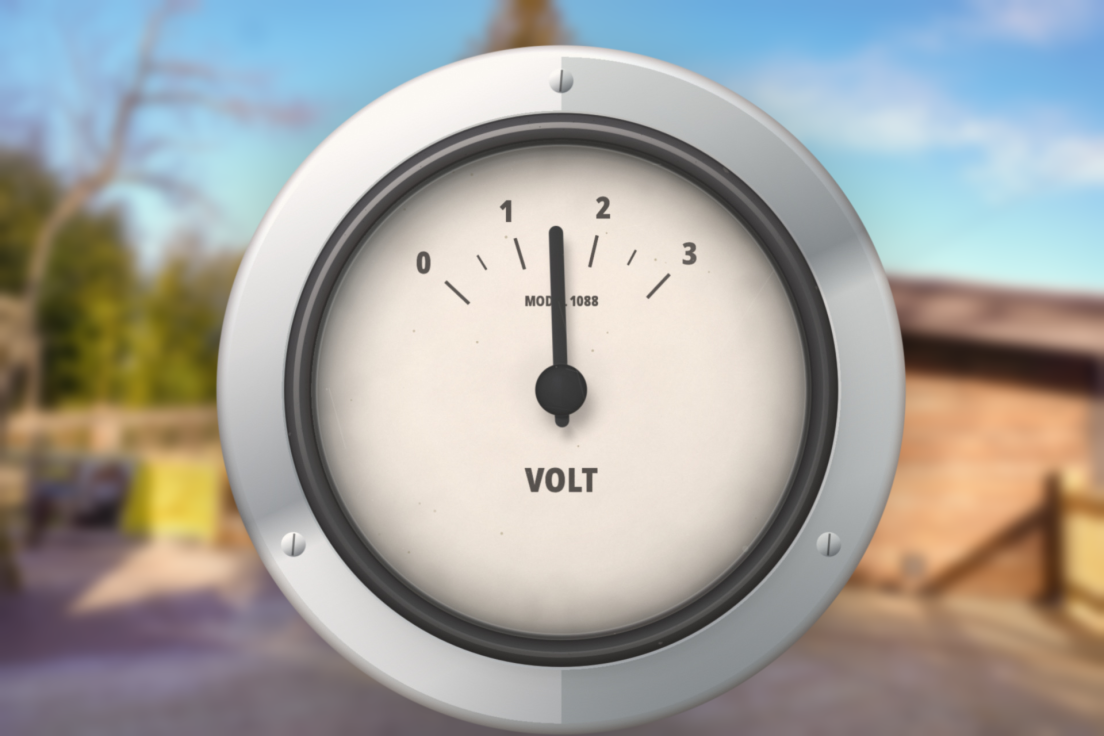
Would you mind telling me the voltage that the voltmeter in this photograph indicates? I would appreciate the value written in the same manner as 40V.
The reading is 1.5V
